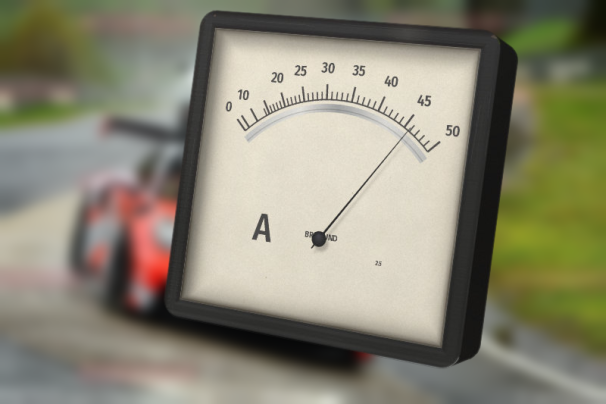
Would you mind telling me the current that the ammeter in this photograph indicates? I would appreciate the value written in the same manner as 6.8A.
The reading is 46A
